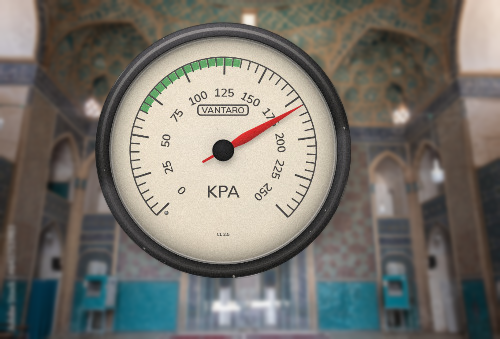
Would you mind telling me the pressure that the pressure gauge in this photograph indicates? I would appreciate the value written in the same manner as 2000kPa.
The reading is 180kPa
